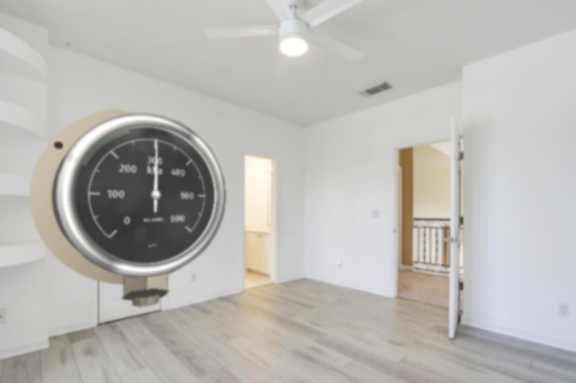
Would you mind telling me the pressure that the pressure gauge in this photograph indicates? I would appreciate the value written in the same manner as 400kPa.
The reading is 300kPa
